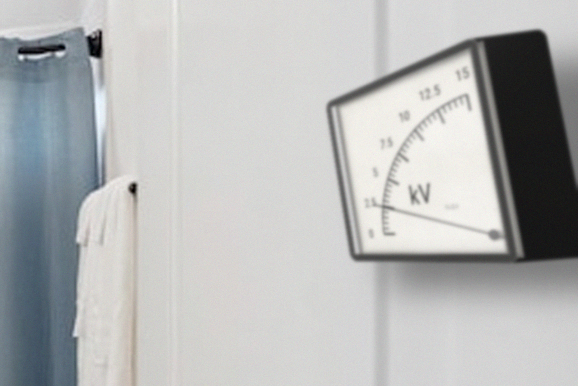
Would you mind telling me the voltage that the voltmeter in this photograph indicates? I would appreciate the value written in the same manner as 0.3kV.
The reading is 2.5kV
